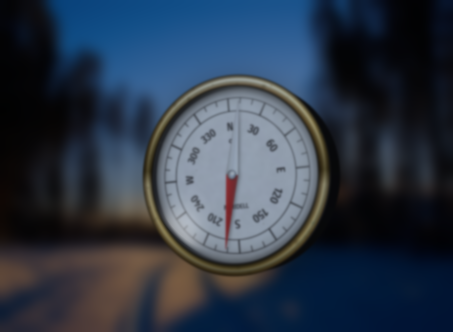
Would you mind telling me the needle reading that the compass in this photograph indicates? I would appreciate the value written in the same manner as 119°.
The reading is 190°
